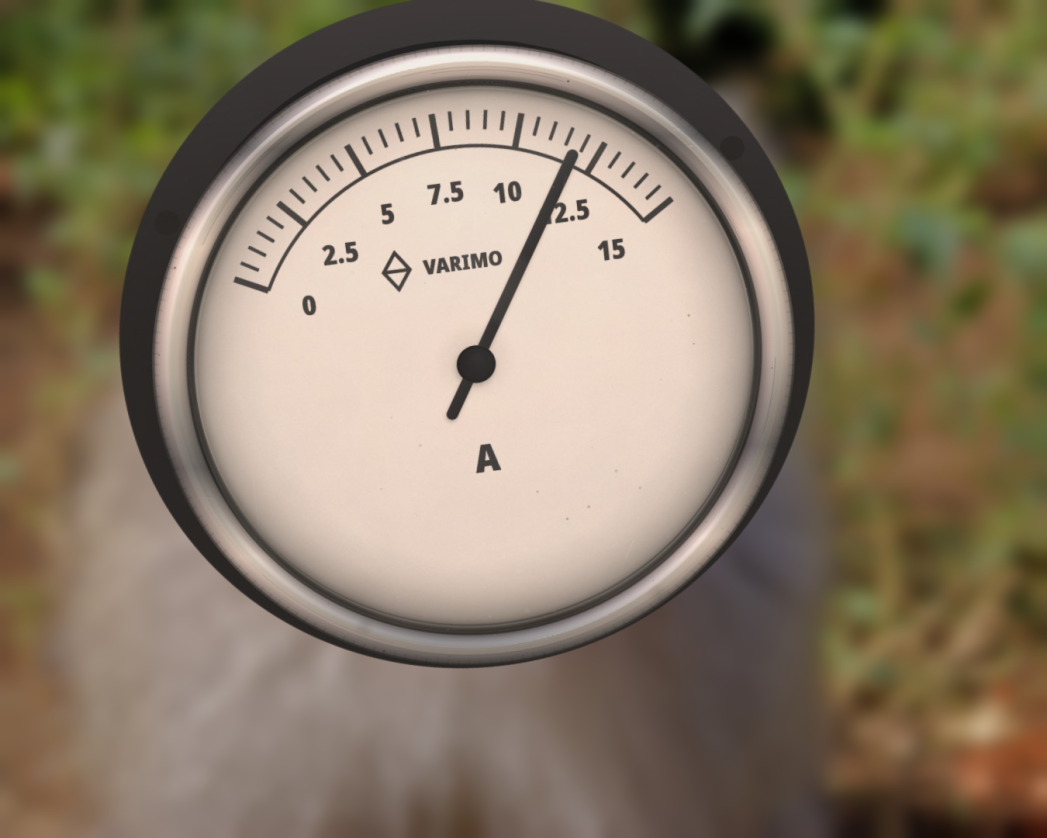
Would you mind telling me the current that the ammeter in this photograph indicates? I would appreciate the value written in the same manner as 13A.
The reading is 11.75A
